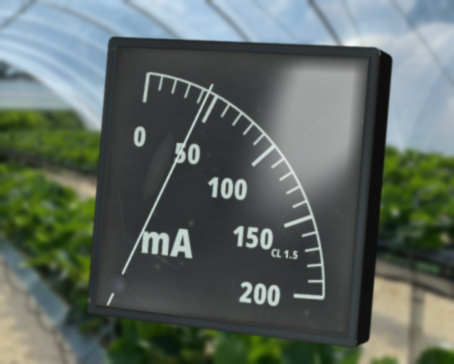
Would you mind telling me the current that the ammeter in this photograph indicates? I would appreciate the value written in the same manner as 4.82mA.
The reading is 45mA
